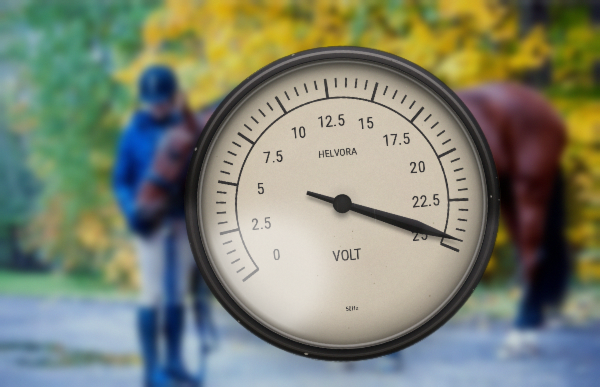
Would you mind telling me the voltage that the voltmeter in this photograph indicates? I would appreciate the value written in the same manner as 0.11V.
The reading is 24.5V
